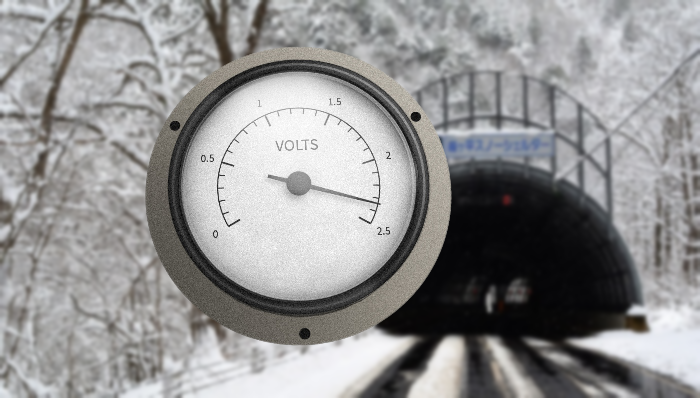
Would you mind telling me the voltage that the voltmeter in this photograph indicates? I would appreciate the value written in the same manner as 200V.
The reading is 2.35V
